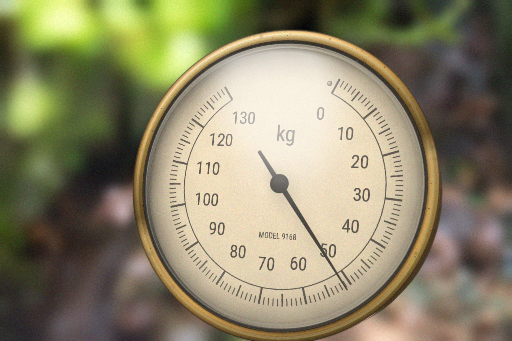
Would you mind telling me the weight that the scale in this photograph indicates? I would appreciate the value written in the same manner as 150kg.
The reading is 51kg
